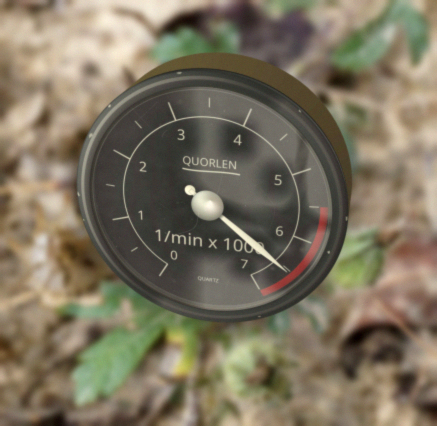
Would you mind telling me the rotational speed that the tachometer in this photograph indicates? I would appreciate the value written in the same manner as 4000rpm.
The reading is 6500rpm
